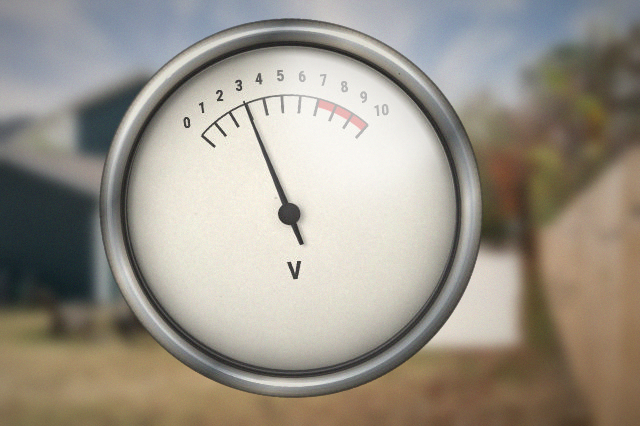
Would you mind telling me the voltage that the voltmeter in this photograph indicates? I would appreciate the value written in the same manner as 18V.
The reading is 3V
